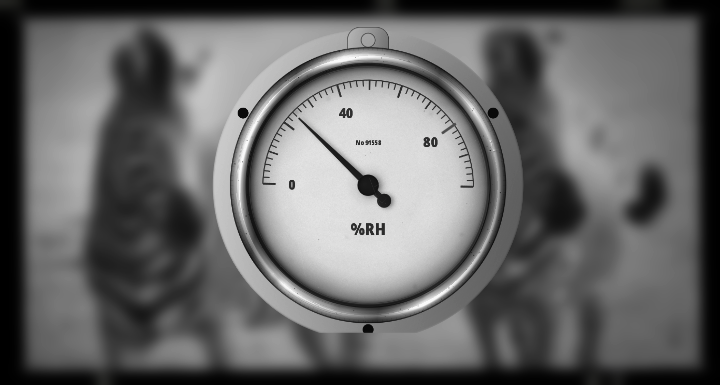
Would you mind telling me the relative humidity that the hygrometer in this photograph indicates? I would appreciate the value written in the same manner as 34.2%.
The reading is 24%
